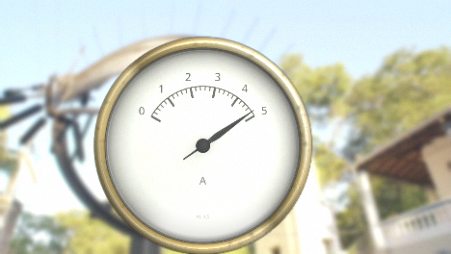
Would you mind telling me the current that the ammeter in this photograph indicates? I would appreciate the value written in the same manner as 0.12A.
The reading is 4.8A
